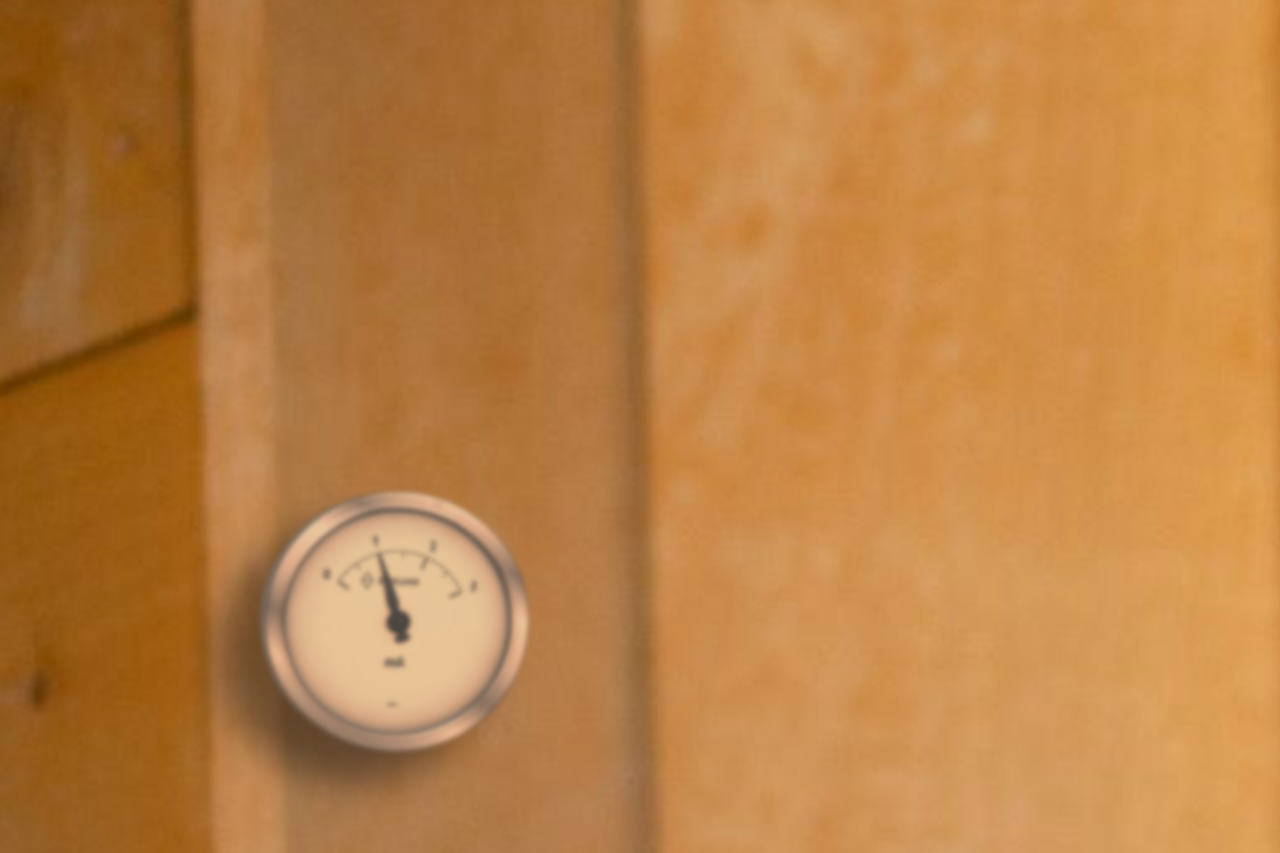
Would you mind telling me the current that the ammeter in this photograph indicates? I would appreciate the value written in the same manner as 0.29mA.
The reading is 1mA
